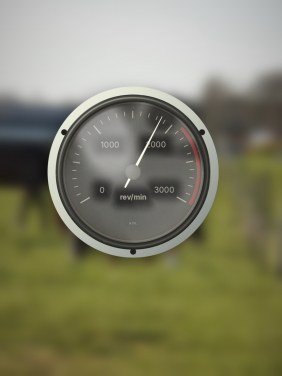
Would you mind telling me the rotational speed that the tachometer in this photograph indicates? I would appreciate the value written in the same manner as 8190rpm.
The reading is 1850rpm
